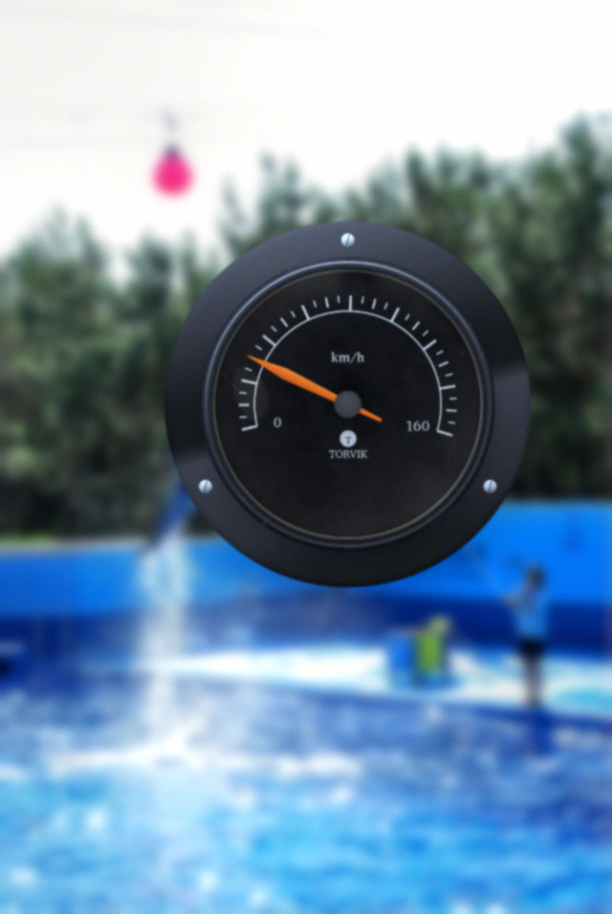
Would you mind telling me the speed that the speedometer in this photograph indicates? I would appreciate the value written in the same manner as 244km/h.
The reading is 30km/h
